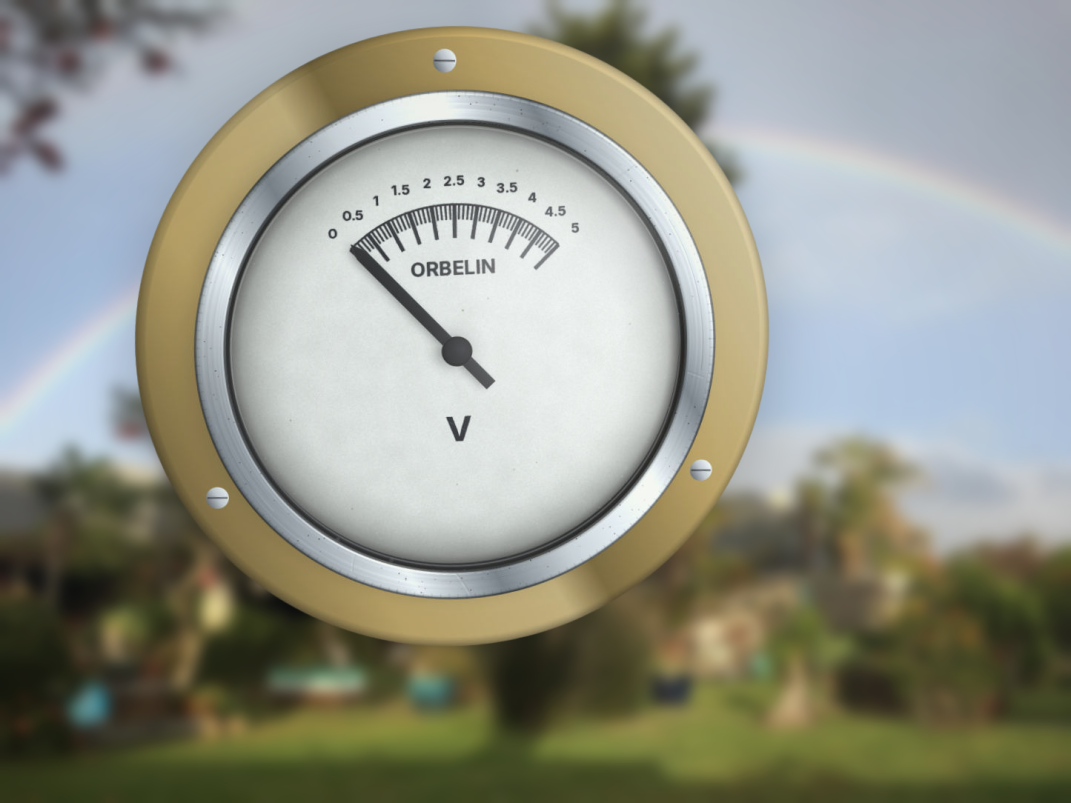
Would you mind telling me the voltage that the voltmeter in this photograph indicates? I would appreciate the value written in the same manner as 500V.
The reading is 0.1V
